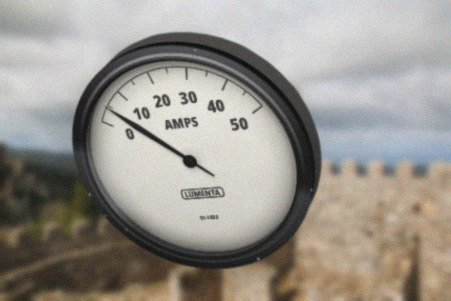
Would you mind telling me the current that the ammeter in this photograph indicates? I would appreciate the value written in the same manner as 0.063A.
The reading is 5A
